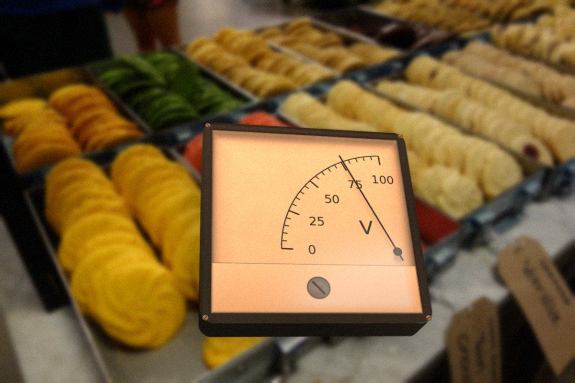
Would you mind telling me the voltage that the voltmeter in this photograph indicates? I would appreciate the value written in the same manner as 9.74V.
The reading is 75V
